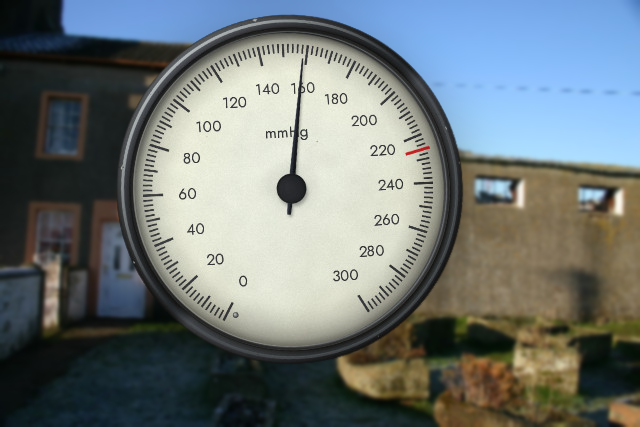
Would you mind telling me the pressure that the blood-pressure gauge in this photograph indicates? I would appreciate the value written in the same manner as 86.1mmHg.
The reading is 158mmHg
